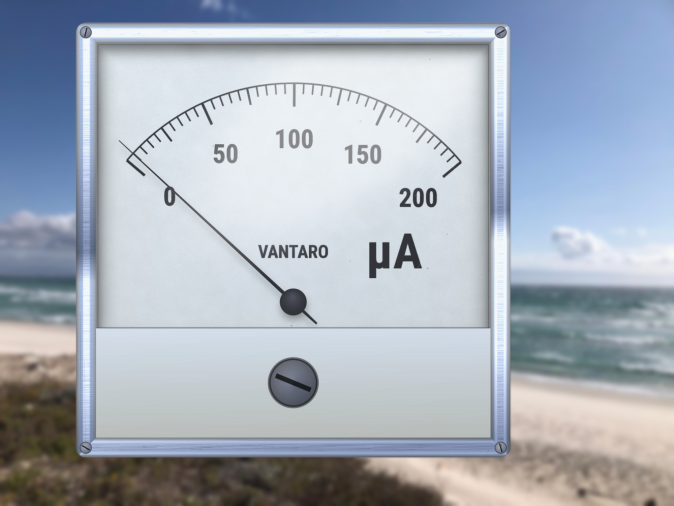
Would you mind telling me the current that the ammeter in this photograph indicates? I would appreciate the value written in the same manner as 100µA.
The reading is 5µA
